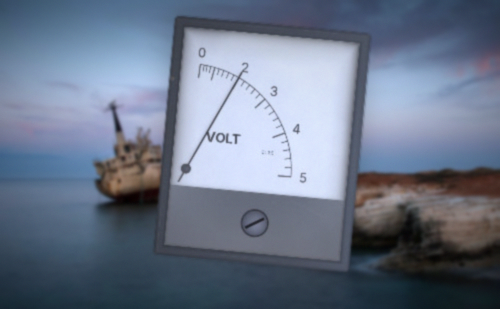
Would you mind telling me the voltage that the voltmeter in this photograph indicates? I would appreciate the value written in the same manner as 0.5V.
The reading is 2V
